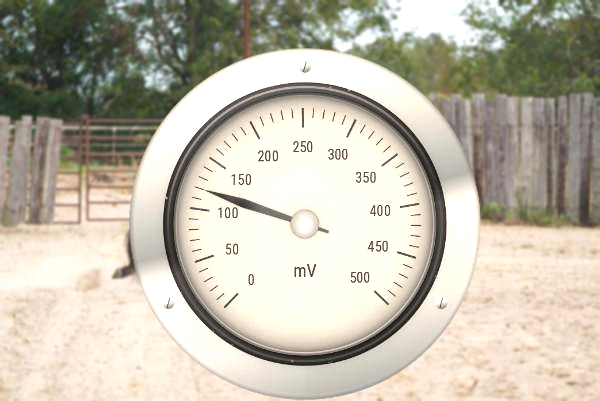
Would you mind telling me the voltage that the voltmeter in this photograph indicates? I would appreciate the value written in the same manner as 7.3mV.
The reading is 120mV
